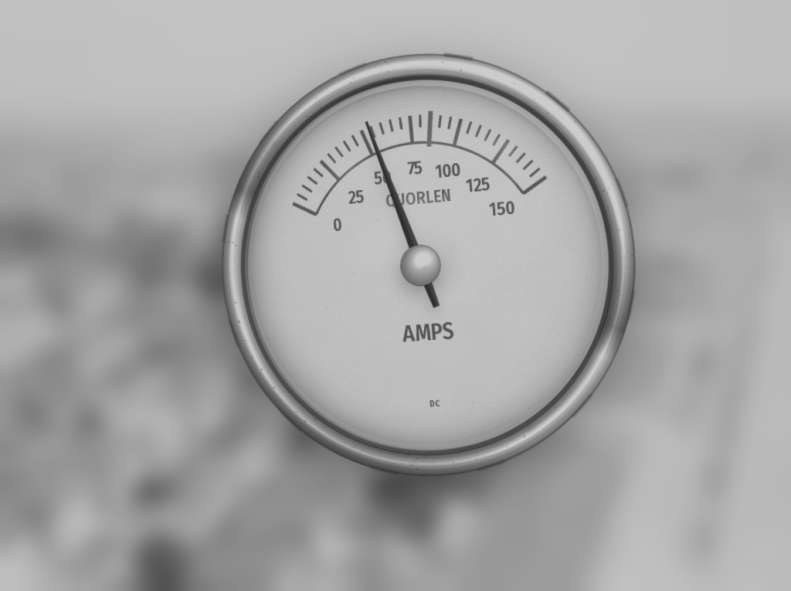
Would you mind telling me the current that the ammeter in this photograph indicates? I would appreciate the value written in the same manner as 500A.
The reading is 55A
